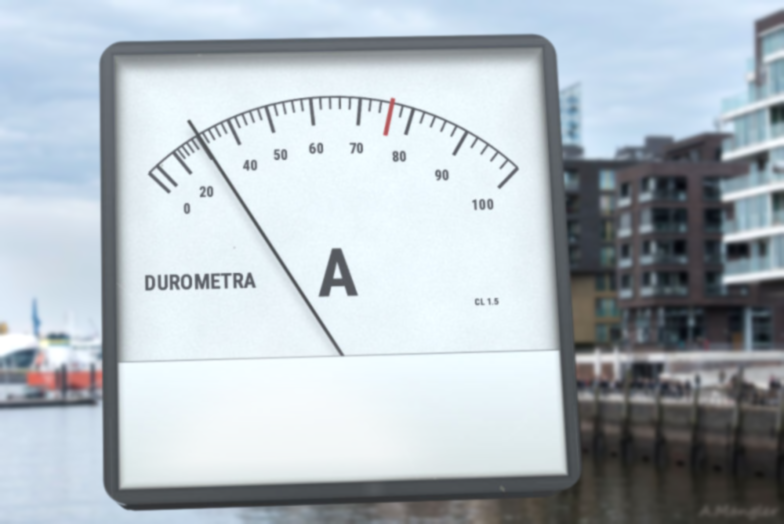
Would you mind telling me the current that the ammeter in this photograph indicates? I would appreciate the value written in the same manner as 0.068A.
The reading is 30A
